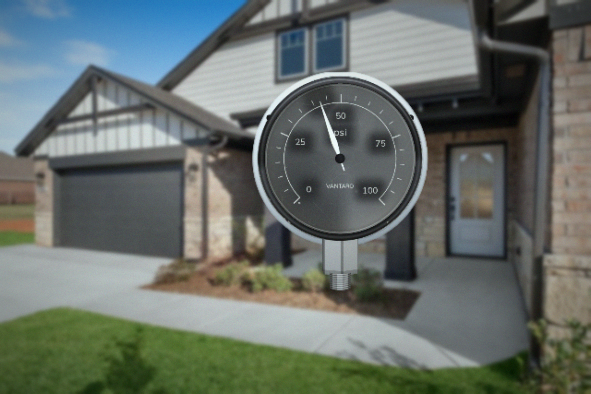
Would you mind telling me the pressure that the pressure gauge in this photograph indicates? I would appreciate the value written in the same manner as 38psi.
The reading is 42.5psi
